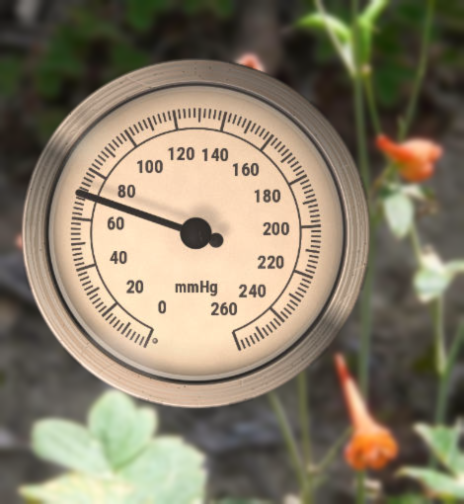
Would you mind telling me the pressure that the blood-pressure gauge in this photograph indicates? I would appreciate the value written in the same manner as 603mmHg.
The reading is 70mmHg
